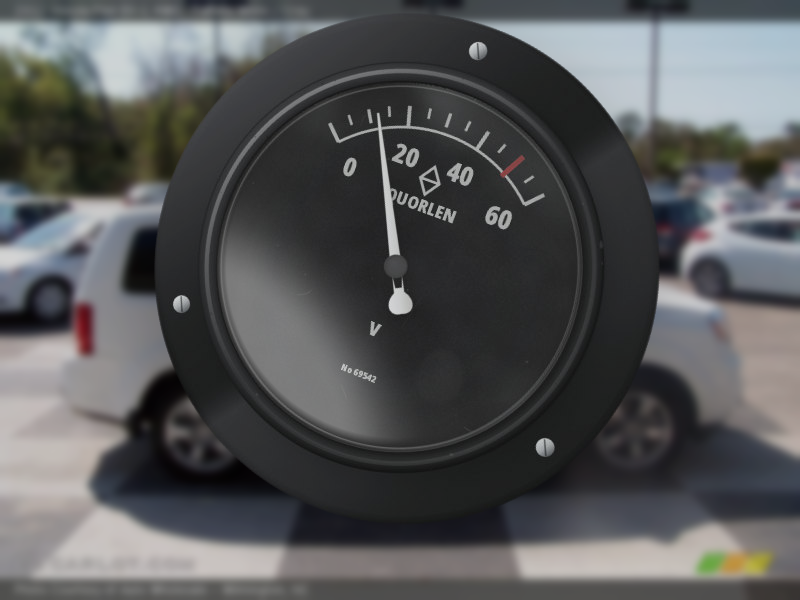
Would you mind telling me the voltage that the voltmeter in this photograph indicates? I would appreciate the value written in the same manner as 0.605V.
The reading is 12.5V
